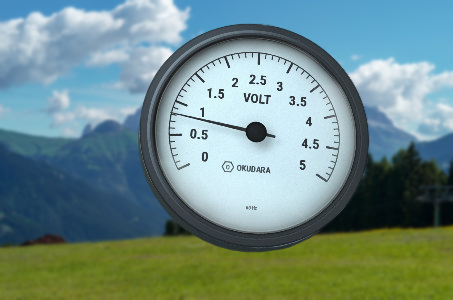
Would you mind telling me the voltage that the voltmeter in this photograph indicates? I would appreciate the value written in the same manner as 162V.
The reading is 0.8V
